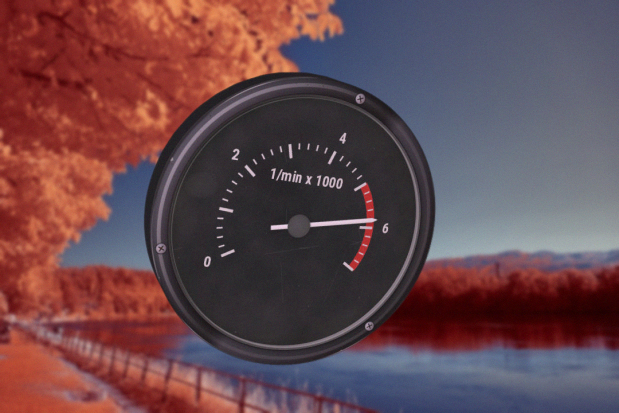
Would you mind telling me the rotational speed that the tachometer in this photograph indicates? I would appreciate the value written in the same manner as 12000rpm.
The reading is 5800rpm
